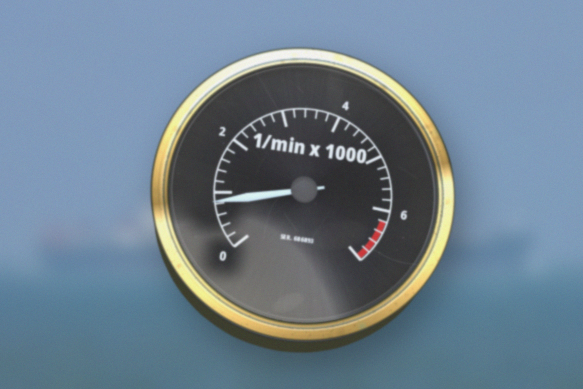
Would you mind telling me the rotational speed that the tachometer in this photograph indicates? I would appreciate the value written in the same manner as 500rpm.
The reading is 800rpm
